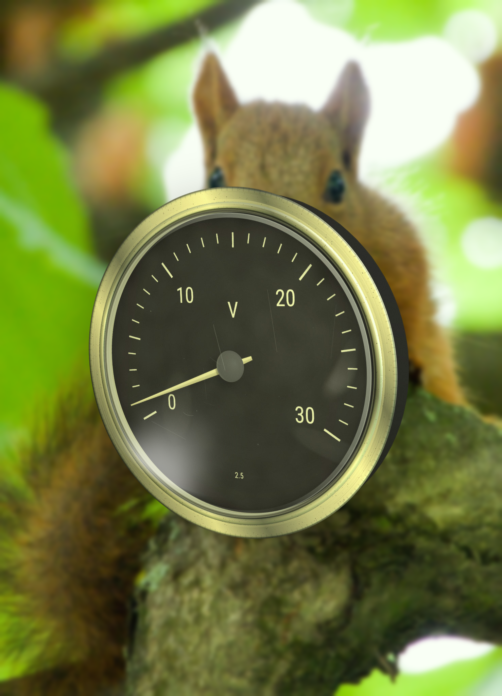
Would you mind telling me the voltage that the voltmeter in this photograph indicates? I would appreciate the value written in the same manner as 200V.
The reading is 1V
